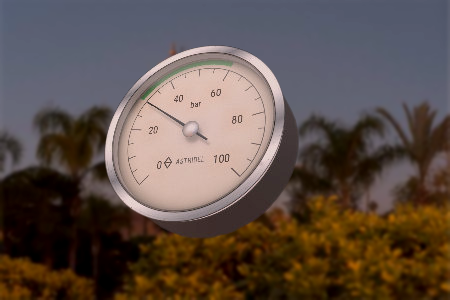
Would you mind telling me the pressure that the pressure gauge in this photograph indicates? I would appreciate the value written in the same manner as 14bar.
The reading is 30bar
